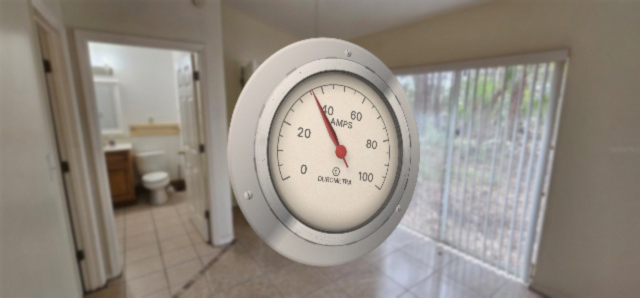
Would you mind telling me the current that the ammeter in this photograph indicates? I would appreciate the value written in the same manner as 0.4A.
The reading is 35A
